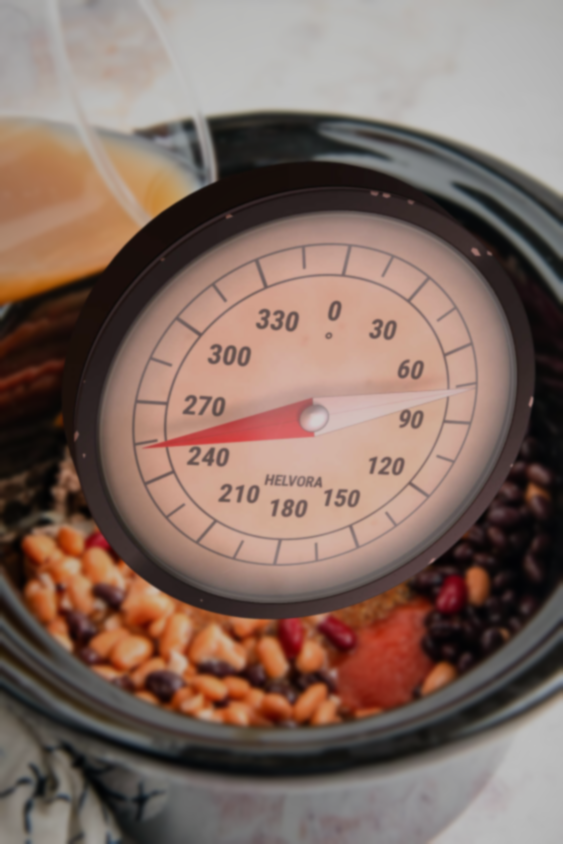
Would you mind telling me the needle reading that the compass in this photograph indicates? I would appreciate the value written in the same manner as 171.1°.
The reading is 255°
